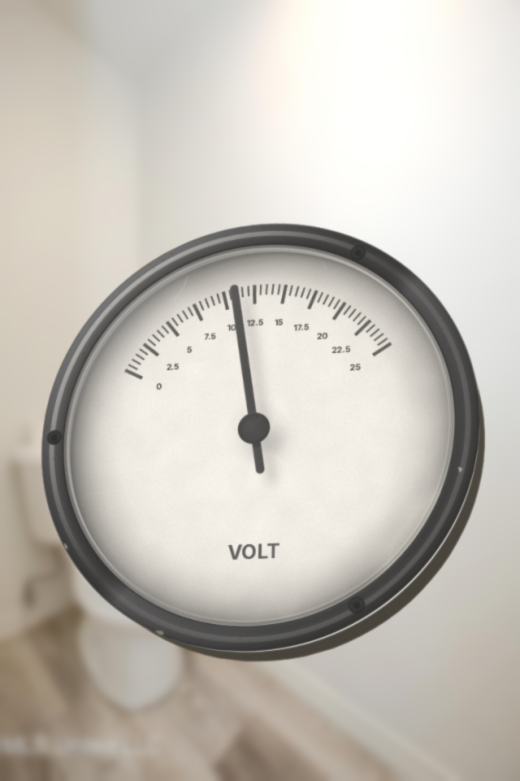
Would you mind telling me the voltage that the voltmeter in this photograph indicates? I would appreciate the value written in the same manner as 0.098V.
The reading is 11V
